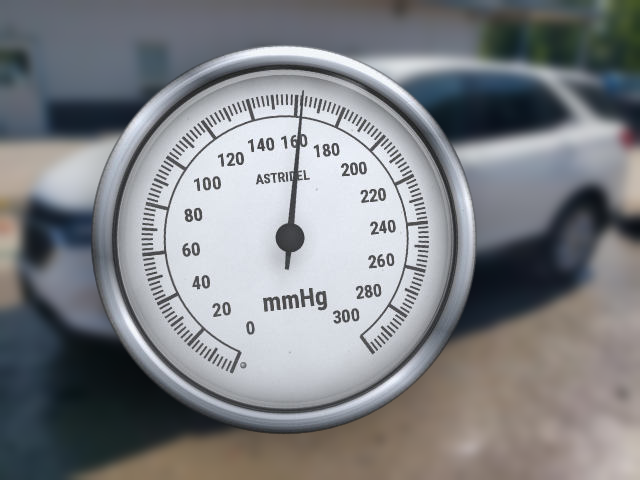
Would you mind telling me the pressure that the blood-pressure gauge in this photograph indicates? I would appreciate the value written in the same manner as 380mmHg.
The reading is 162mmHg
